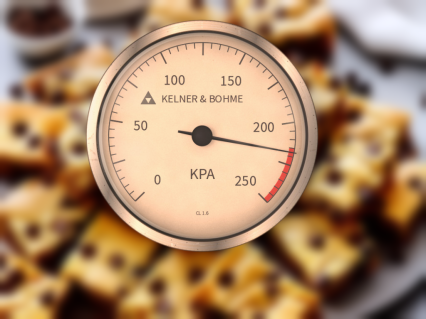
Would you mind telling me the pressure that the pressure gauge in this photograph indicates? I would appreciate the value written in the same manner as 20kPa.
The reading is 217.5kPa
